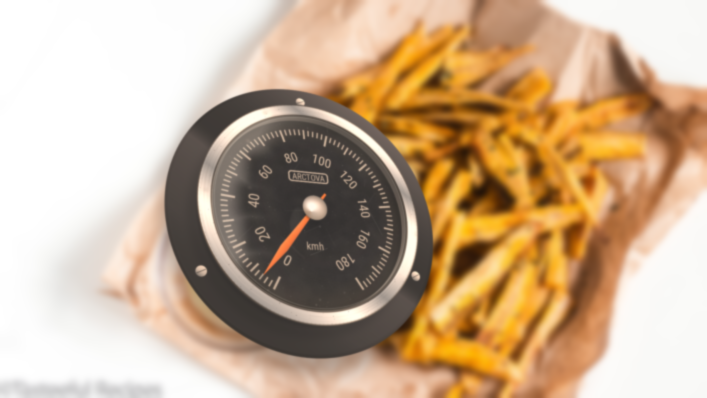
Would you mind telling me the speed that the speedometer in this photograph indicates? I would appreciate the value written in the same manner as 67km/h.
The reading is 6km/h
